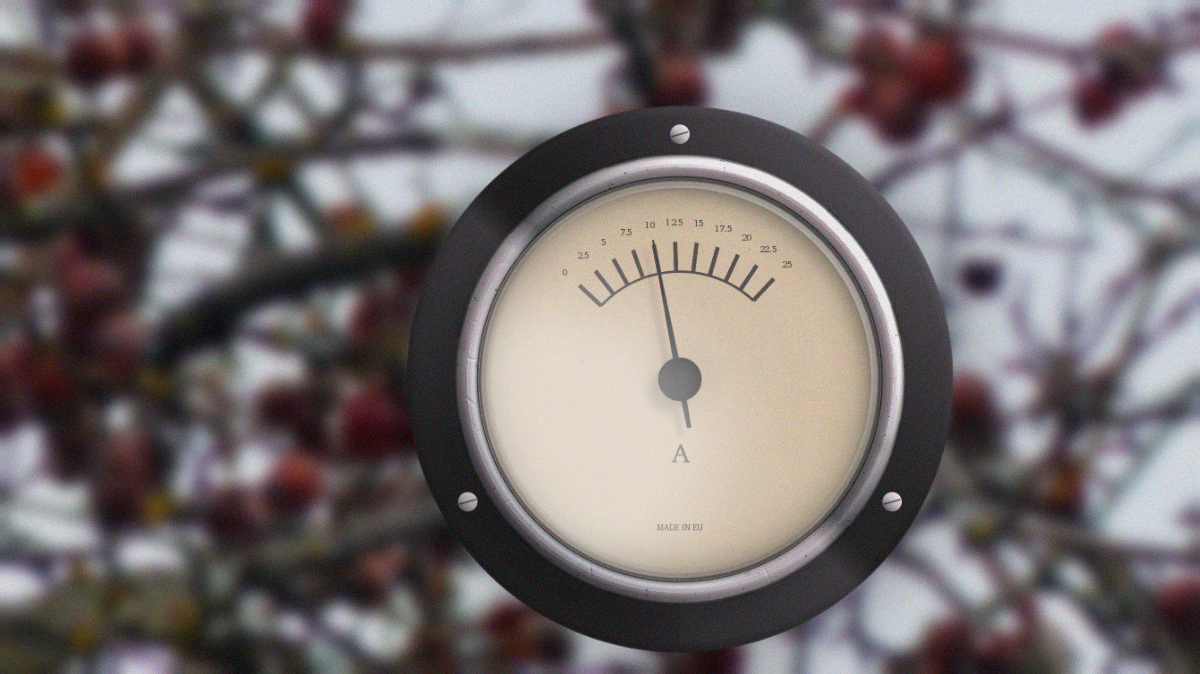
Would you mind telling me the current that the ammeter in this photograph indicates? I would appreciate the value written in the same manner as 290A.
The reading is 10A
